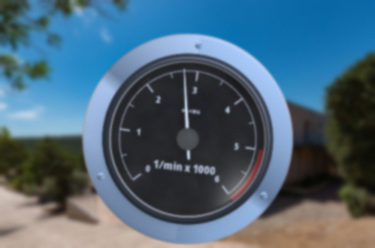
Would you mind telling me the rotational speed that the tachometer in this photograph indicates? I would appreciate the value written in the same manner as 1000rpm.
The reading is 2750rpm
